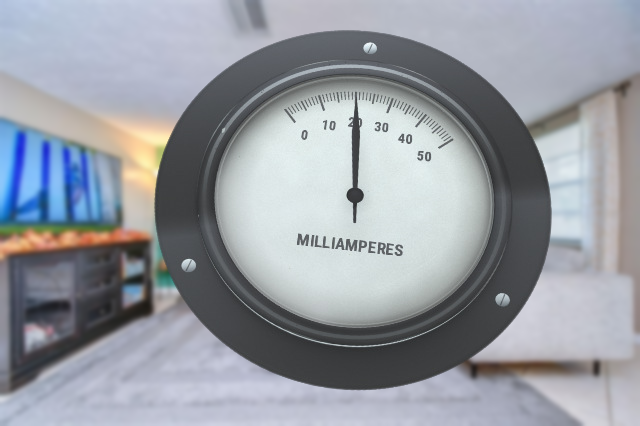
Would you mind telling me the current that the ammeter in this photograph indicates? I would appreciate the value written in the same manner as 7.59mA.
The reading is 20mA
